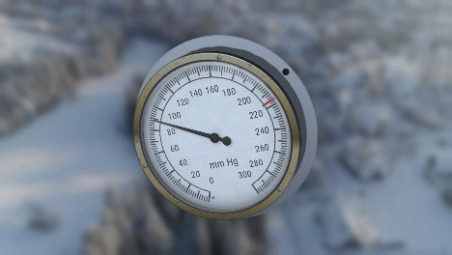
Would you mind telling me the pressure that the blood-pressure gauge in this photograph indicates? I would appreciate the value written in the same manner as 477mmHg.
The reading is 90mmHg
